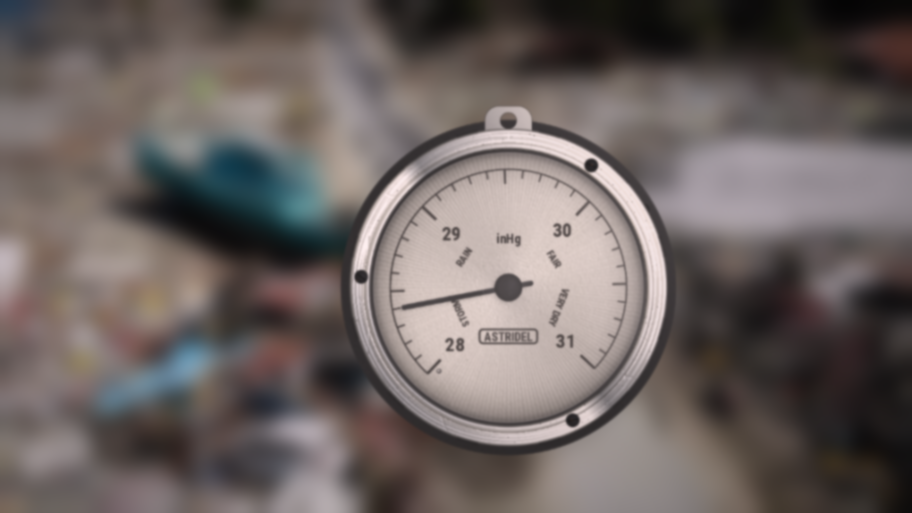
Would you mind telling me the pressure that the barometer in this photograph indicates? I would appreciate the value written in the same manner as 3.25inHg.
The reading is 28.4inHg
